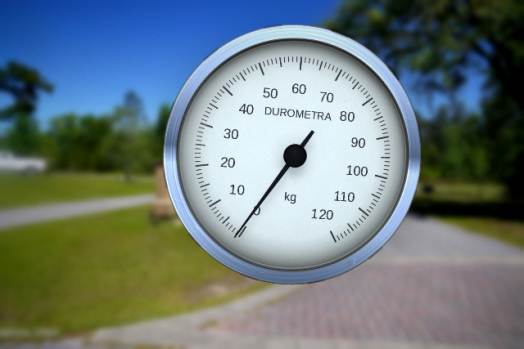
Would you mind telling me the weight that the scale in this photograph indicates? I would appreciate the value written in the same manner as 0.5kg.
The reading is 1kg
